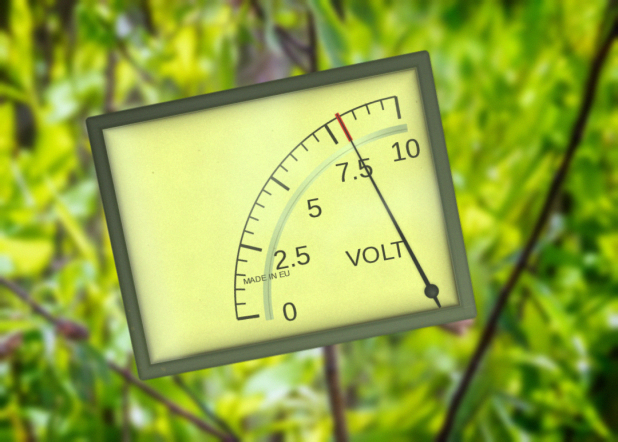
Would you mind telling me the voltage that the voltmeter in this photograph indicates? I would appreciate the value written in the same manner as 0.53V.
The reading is 8V
